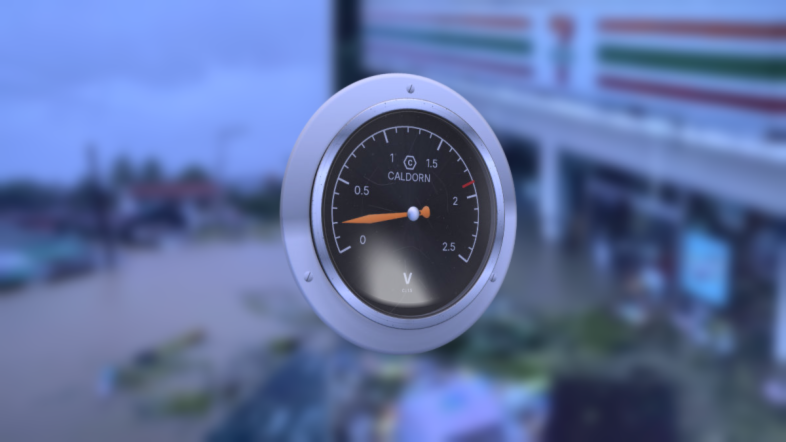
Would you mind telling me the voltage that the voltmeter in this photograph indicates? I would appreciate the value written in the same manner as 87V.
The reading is 0.2V
